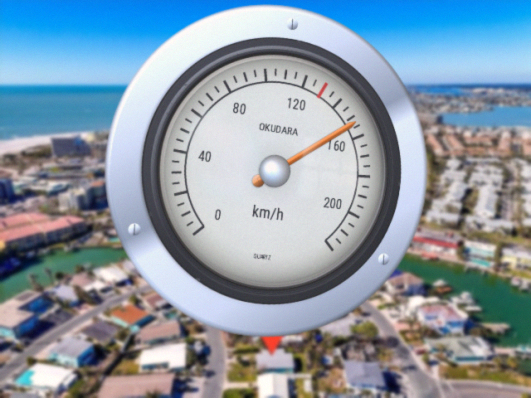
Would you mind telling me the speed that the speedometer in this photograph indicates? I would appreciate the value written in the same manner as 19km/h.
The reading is 152.5km/h
